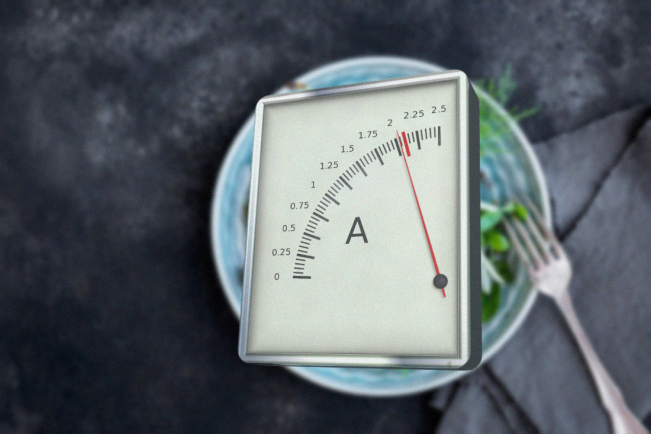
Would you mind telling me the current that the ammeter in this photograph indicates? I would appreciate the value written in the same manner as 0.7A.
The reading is 2.05A
